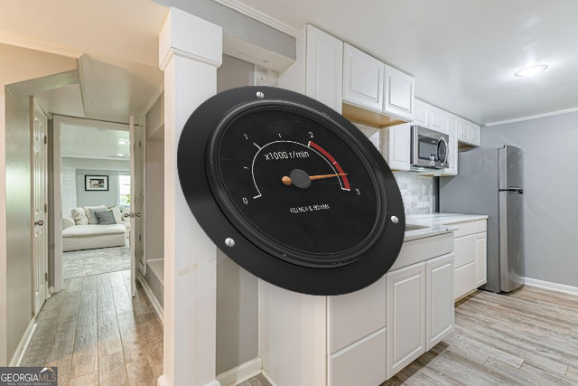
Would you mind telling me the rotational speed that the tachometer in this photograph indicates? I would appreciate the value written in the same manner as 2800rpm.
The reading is 2750rpm
